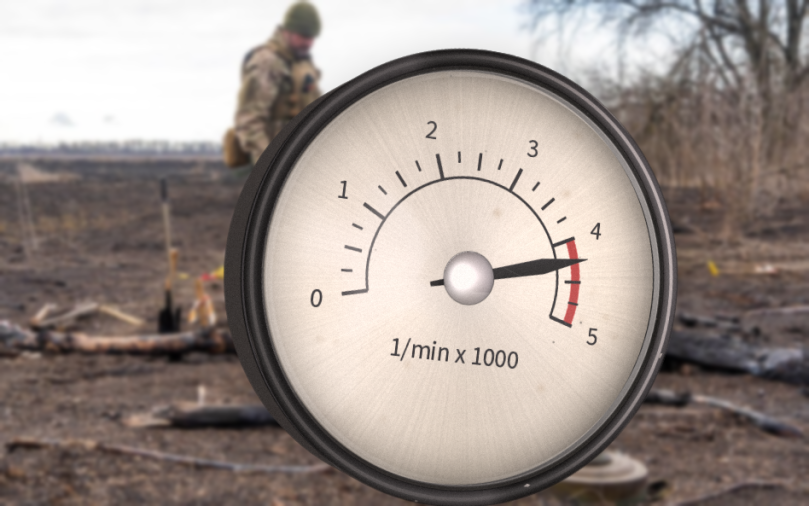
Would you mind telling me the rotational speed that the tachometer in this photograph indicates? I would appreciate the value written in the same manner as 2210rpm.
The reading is 4250rpm
